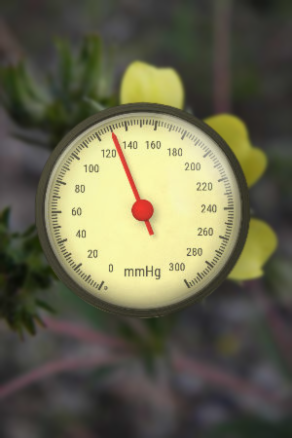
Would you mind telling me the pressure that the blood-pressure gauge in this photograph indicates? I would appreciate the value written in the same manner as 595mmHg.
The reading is 130mmHg
